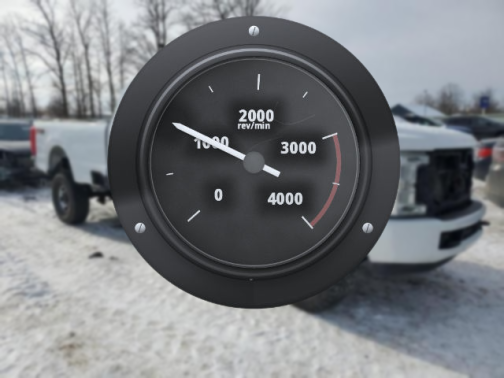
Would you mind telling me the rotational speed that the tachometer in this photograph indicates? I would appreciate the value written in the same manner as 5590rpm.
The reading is 1000rpm
